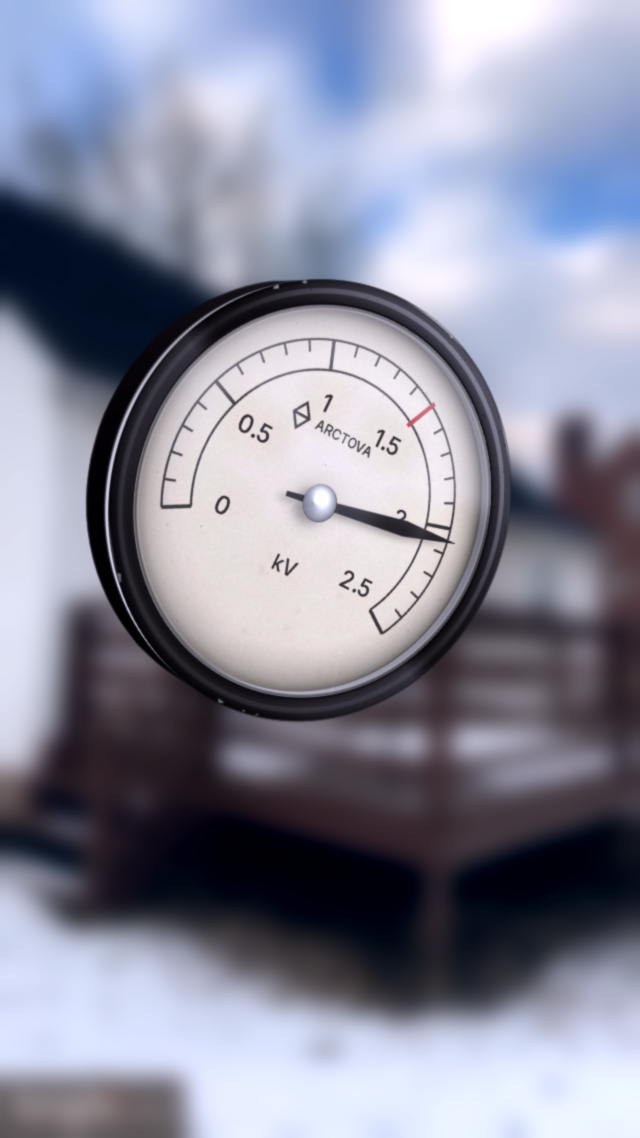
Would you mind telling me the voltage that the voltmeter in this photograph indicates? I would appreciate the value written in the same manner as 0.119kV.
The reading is 2.05kV
